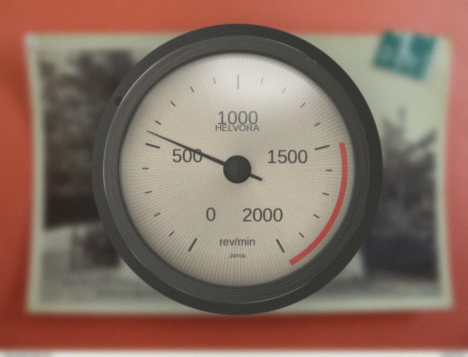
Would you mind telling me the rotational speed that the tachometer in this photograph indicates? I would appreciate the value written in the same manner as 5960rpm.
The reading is 550rpm
